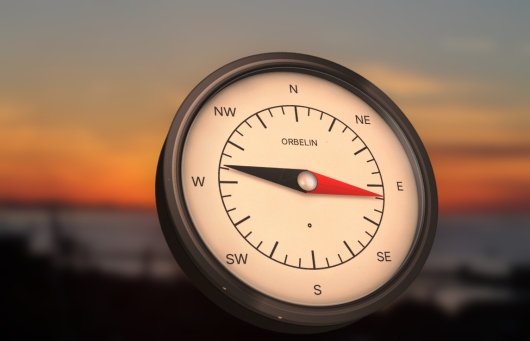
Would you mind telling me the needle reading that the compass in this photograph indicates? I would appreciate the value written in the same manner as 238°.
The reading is 100°
